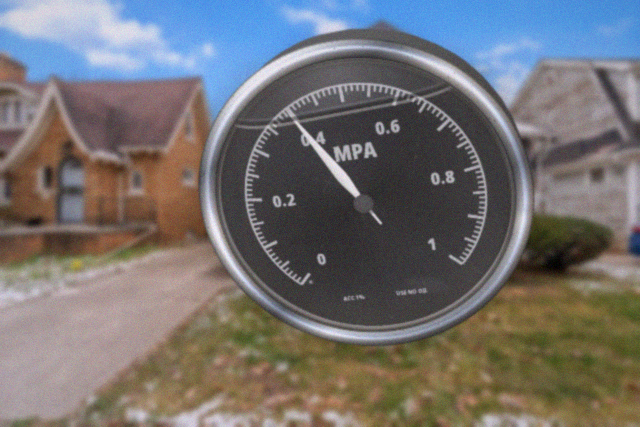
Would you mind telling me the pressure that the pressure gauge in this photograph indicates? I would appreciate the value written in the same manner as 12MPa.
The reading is 0.4MPa
